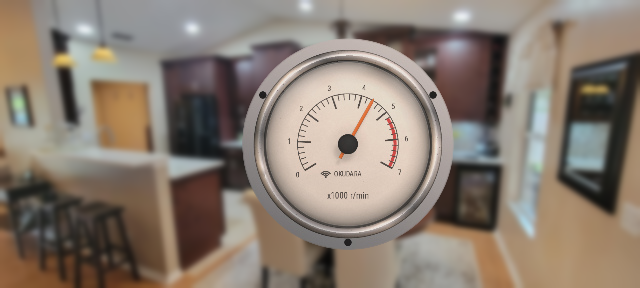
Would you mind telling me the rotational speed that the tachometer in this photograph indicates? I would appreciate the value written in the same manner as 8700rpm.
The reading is 4400rpm
